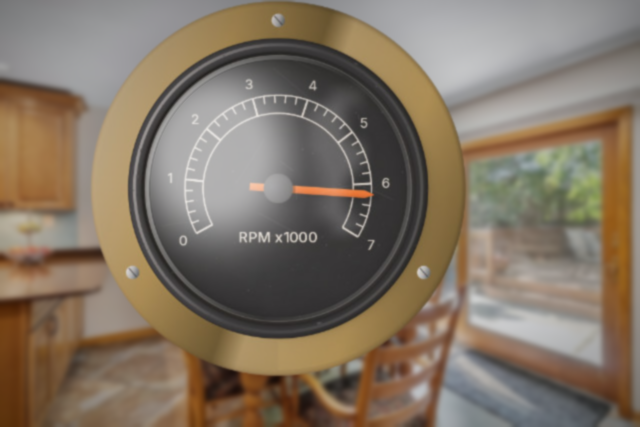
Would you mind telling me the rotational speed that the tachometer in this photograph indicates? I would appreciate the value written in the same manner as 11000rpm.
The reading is 6200rpm
